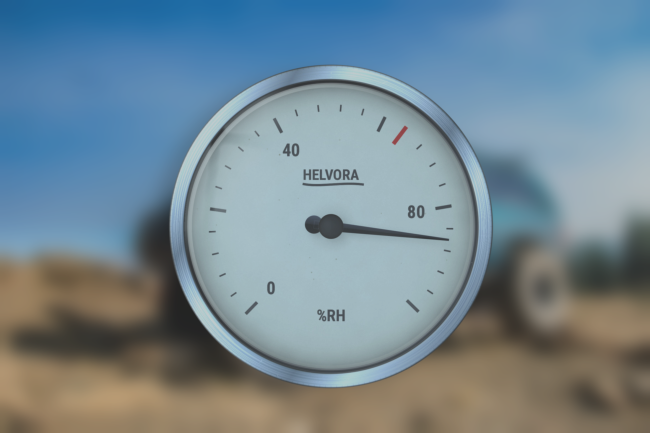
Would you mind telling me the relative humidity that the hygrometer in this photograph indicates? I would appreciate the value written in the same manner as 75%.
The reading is 86%
